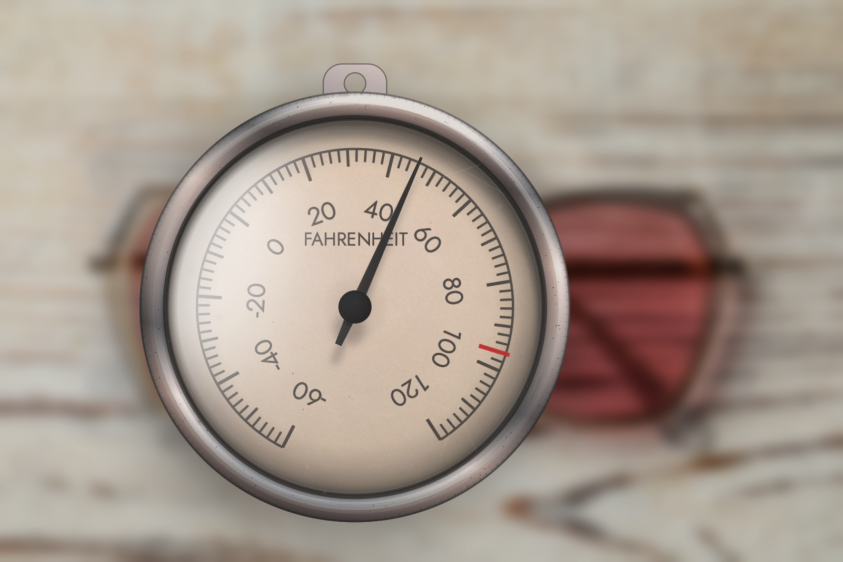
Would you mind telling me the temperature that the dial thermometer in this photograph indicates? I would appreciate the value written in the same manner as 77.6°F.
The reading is 46°F
